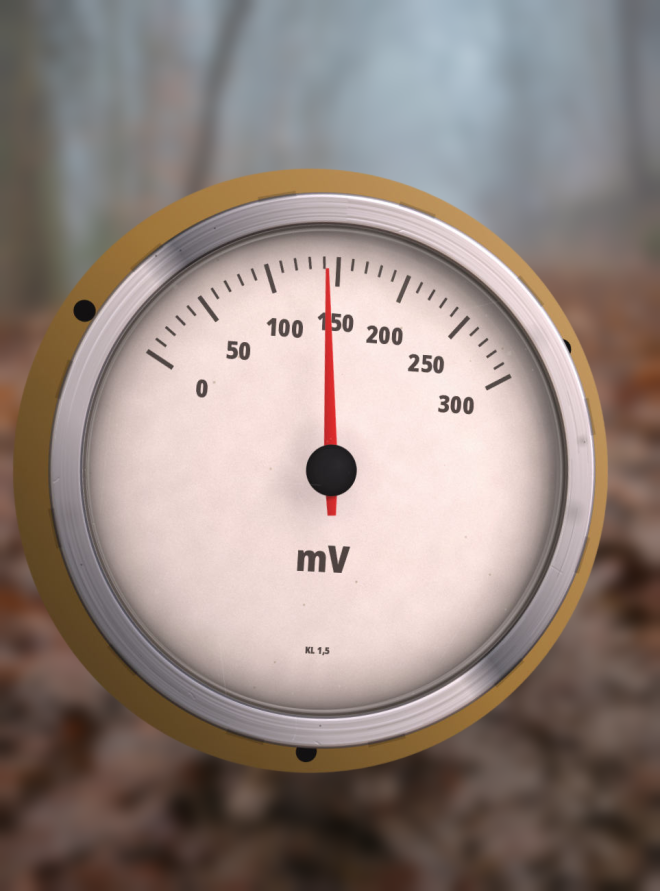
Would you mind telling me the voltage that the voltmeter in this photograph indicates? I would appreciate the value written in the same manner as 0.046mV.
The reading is 140mV
